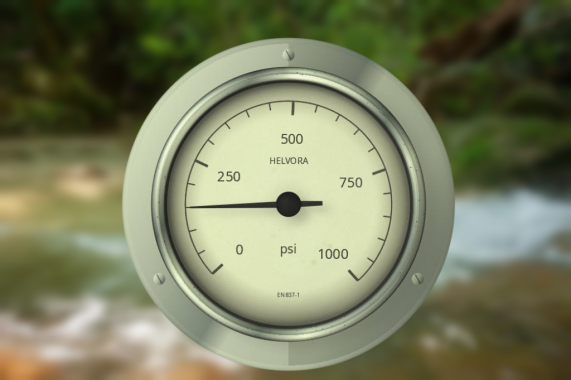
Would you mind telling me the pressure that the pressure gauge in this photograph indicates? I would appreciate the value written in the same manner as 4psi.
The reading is 150psi
